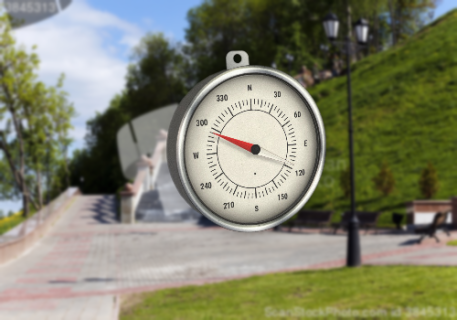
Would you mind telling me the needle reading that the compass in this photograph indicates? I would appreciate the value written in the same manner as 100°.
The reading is 295°
